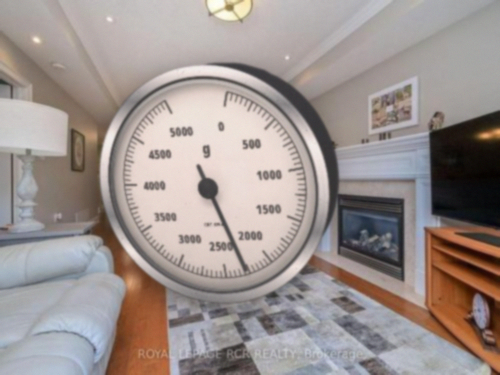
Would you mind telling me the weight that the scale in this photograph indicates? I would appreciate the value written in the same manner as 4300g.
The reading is 2250g
